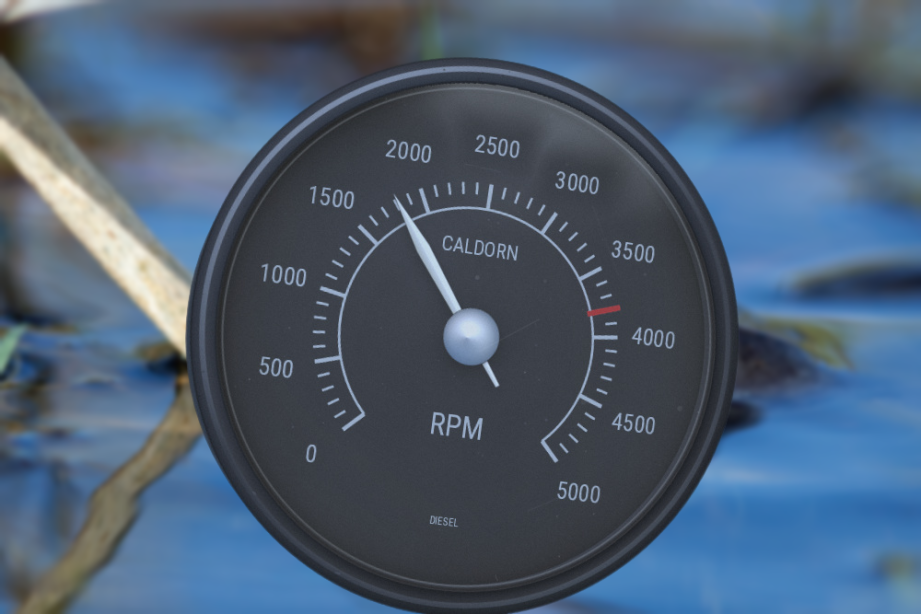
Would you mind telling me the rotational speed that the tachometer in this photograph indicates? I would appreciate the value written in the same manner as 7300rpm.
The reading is 1800rpm
